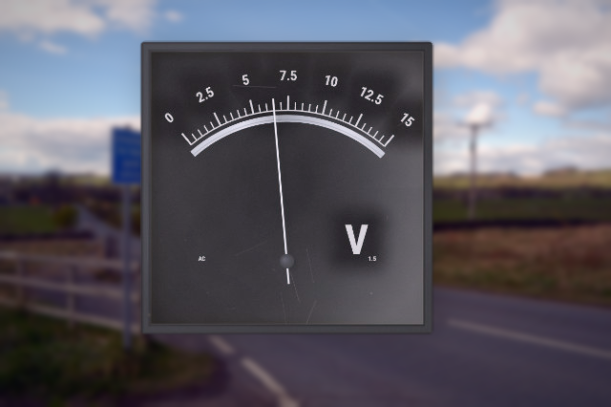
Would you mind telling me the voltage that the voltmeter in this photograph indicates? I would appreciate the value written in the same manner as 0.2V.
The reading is 6.5V
